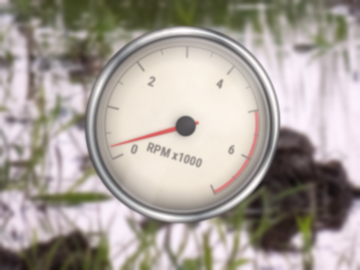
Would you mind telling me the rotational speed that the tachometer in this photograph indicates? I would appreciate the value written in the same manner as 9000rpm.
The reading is 250rpm
